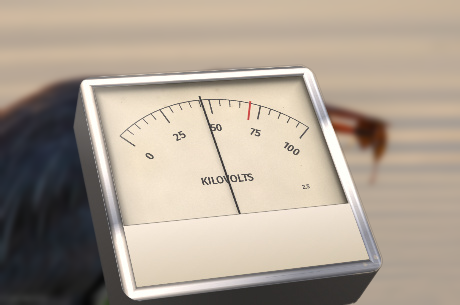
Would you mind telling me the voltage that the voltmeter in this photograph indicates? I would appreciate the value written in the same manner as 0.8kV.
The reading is 45kV
